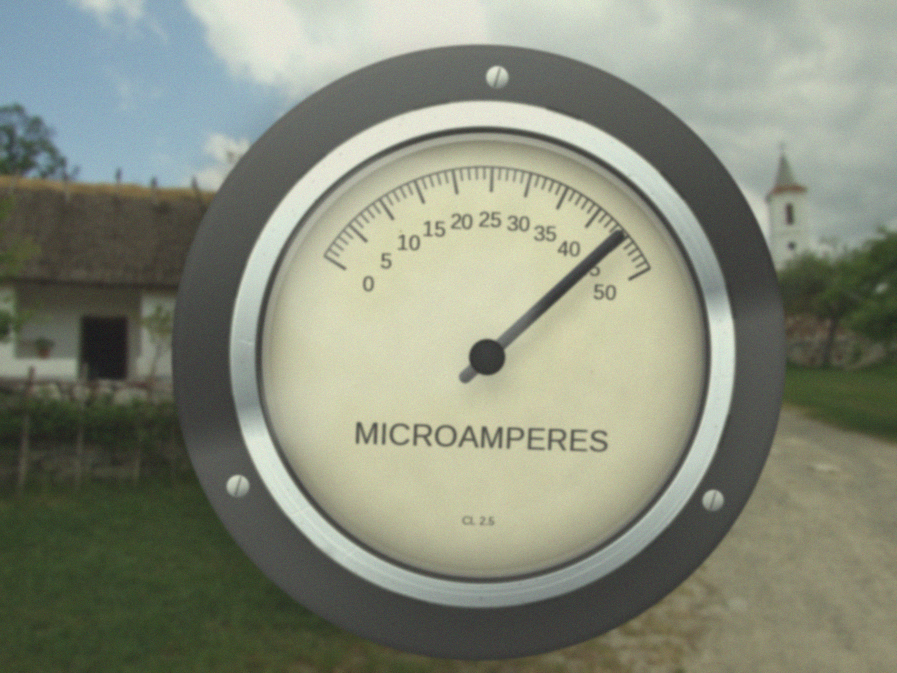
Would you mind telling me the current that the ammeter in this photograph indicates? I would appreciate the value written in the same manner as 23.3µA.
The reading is 44µA
